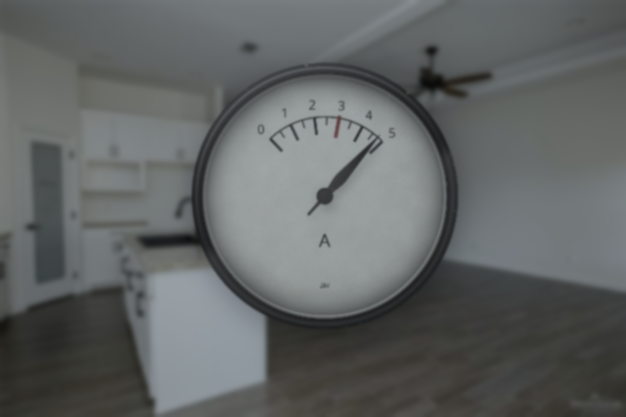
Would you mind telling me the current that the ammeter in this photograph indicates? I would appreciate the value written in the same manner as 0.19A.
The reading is 4.75A
